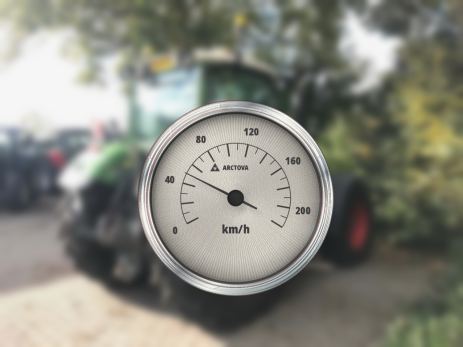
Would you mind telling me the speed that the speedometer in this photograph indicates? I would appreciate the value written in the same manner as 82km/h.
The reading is 50km/h
